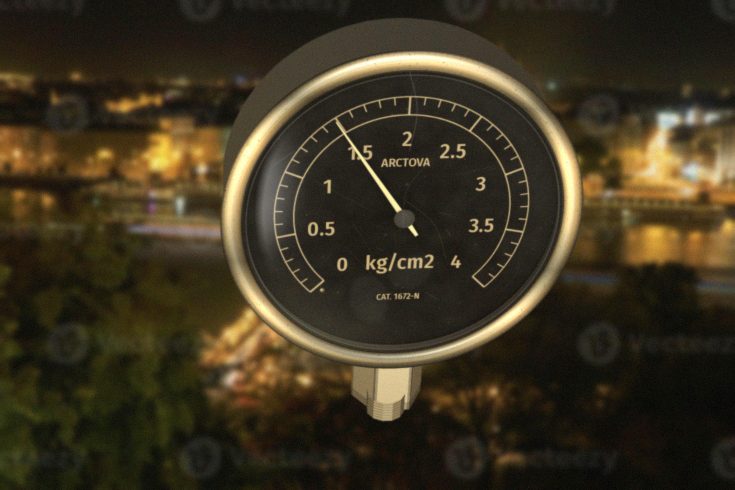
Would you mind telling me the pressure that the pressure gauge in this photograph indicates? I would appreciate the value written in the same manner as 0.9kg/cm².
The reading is 1.5kg/cm²
